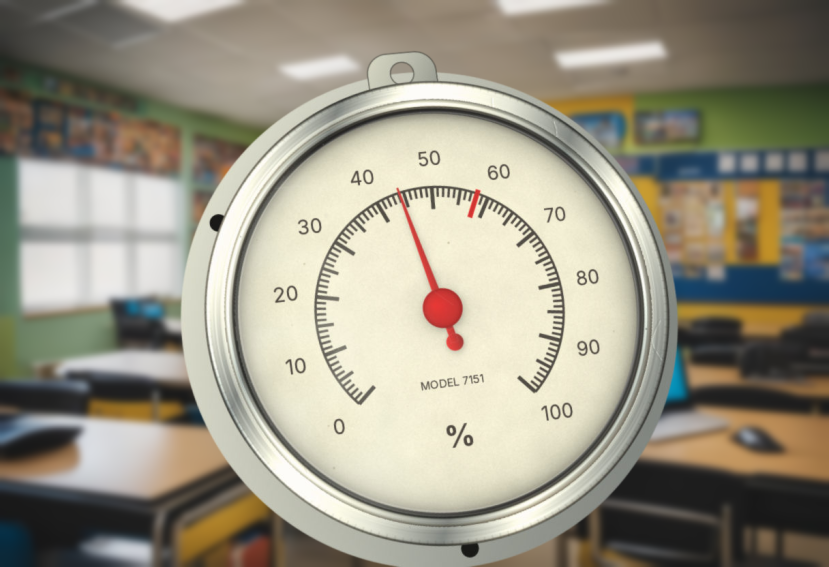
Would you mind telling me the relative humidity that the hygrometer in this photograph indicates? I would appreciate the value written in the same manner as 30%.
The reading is 44%
